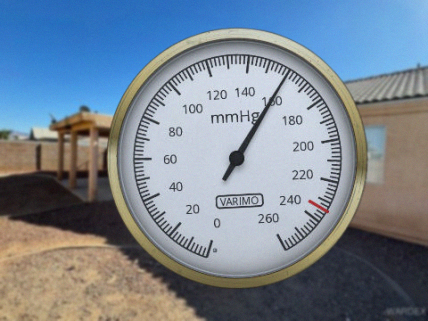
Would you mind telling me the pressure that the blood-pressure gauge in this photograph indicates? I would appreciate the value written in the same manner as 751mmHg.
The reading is 160mmHg
